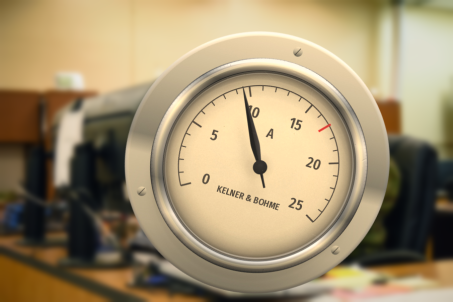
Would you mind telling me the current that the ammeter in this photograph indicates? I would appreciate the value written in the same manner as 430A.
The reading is 9.5A
